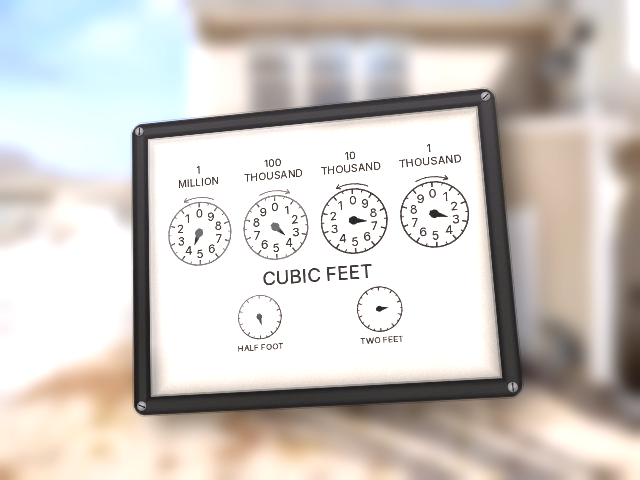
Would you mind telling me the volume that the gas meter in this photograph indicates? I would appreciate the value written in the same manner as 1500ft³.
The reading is 437300ft³
